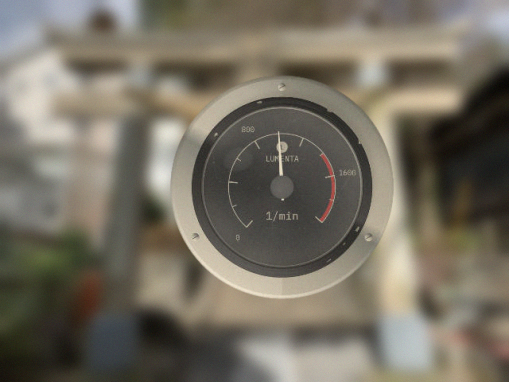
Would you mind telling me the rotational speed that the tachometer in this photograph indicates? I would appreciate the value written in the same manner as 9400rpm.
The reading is 1000rpm
